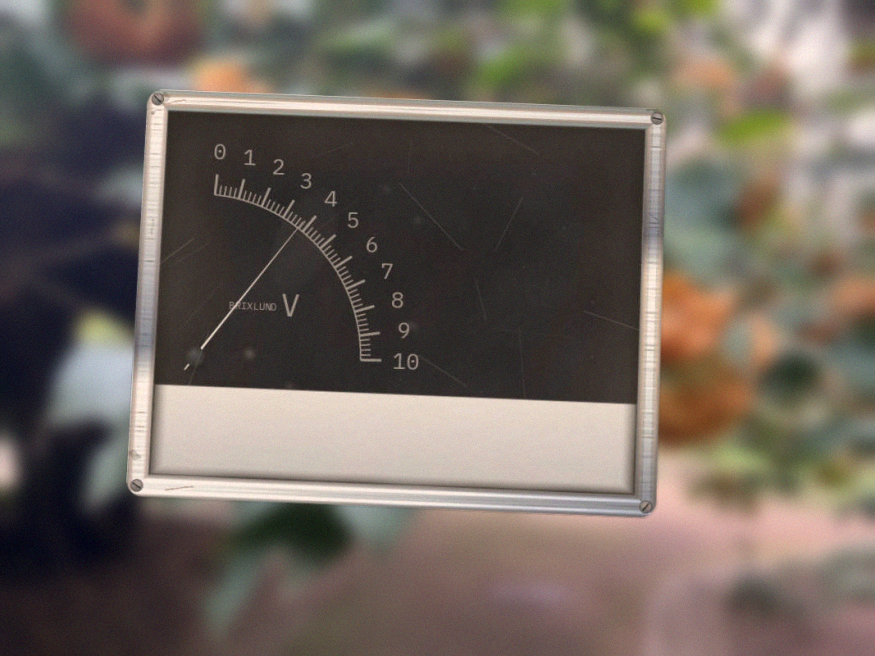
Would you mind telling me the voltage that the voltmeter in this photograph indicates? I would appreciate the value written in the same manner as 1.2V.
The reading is 3.8V
